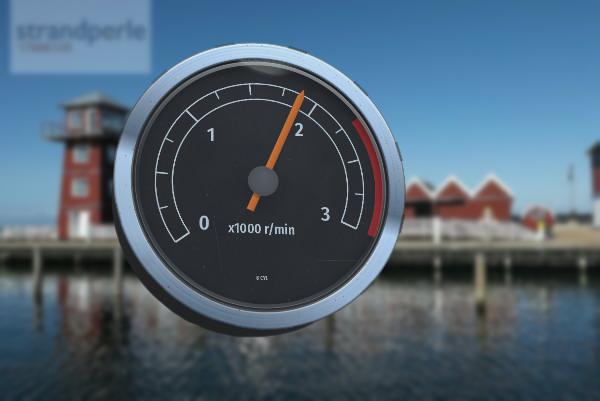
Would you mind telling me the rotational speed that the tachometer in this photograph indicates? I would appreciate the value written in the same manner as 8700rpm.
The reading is 1875rpm
